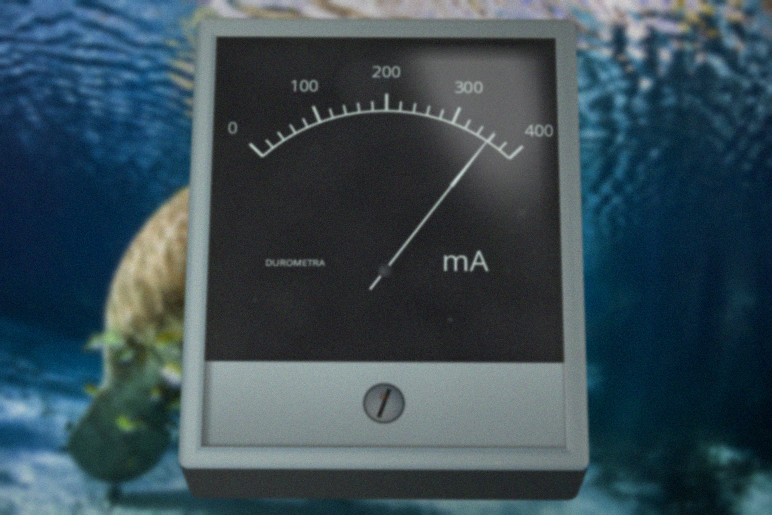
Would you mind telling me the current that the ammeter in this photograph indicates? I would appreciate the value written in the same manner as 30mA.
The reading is 360mA
